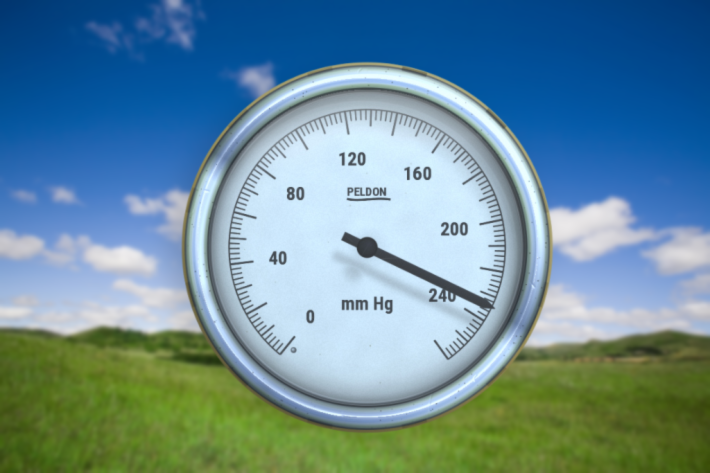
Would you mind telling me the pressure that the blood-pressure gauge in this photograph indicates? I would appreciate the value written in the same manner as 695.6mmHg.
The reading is 234mmHg
